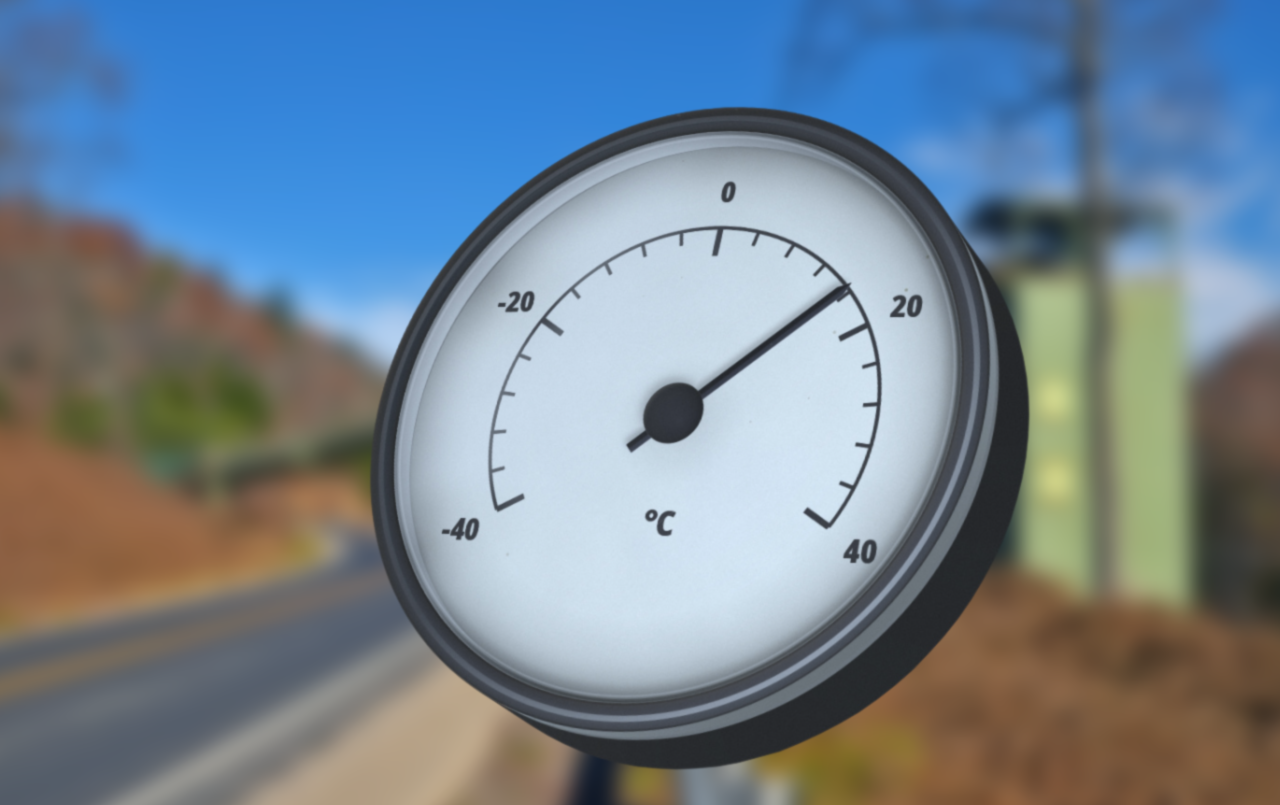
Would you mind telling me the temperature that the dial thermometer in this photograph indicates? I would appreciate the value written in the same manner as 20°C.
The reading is 16°C
